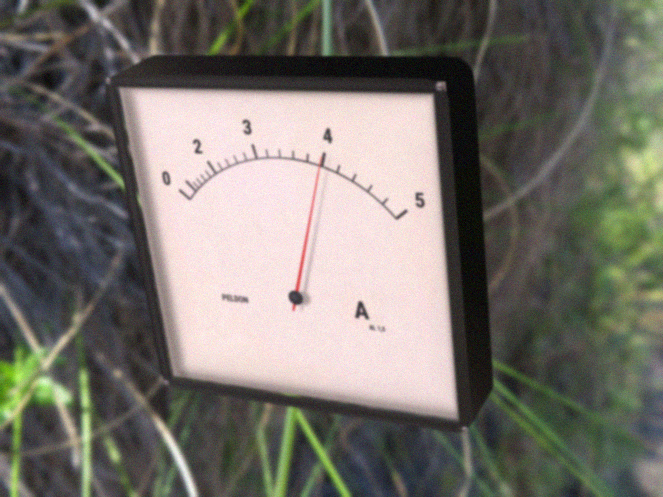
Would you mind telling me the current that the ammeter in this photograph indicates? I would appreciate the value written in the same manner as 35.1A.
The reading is 4A
